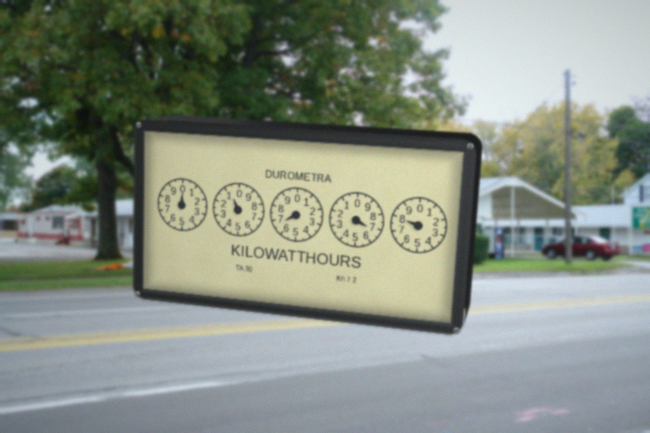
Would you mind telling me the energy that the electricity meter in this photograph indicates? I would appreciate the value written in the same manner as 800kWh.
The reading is 668kWh
